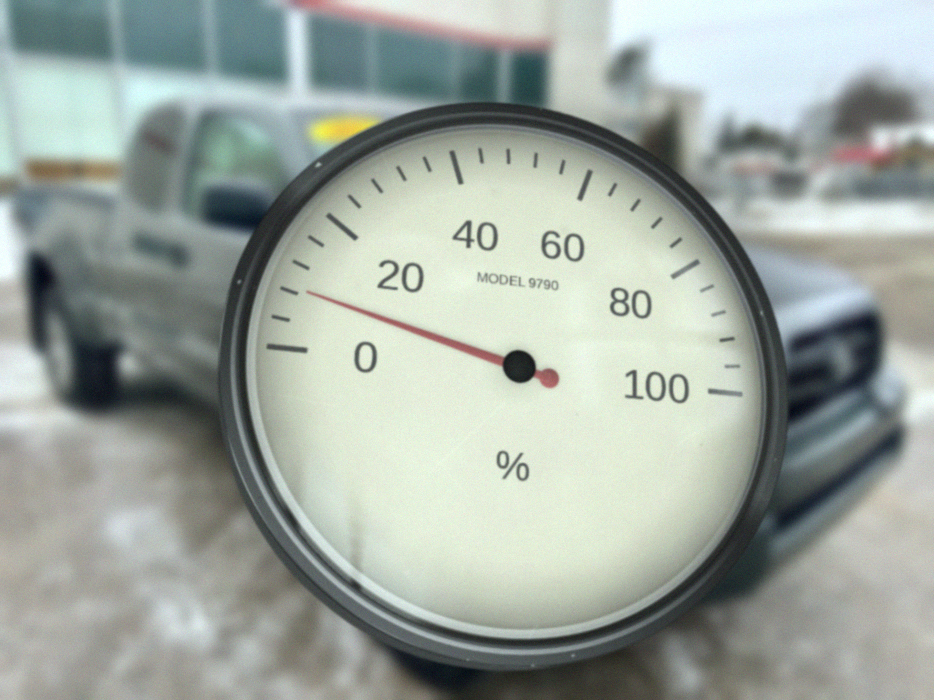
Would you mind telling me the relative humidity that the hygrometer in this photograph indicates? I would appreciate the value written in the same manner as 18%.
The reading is 8%
